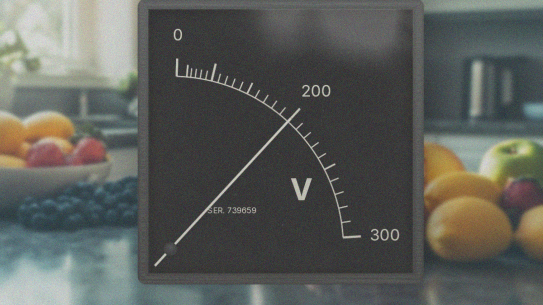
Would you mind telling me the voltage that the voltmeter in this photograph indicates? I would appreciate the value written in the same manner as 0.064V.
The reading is 200V
